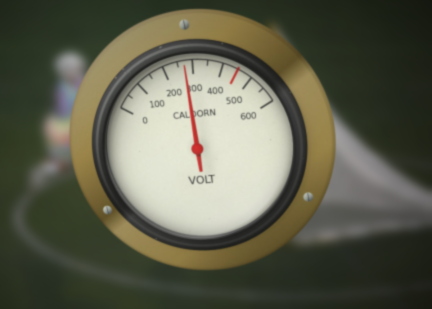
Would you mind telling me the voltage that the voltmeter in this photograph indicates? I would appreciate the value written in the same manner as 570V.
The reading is 275V
